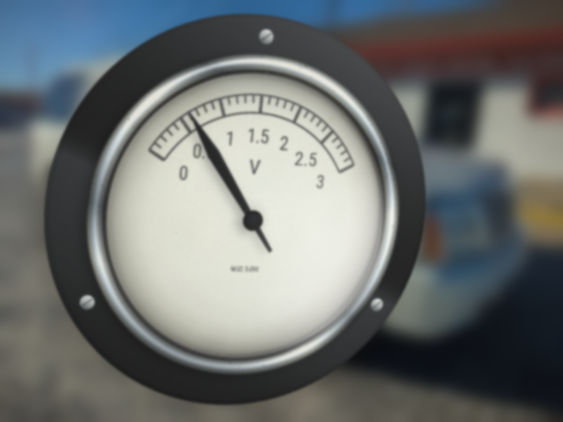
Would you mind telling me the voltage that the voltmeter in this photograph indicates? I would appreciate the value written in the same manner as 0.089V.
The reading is 0.6V
